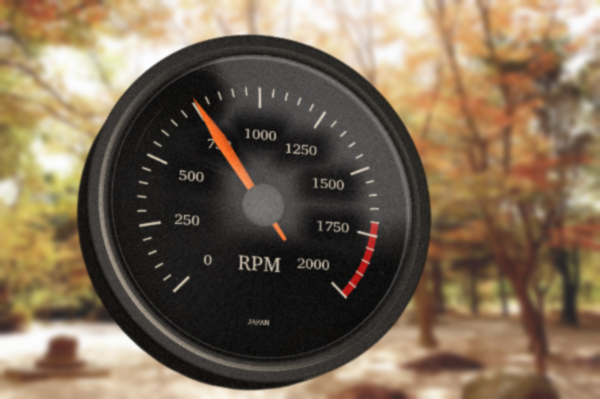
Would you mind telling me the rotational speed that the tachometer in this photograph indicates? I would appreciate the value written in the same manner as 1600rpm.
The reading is 750rpm
